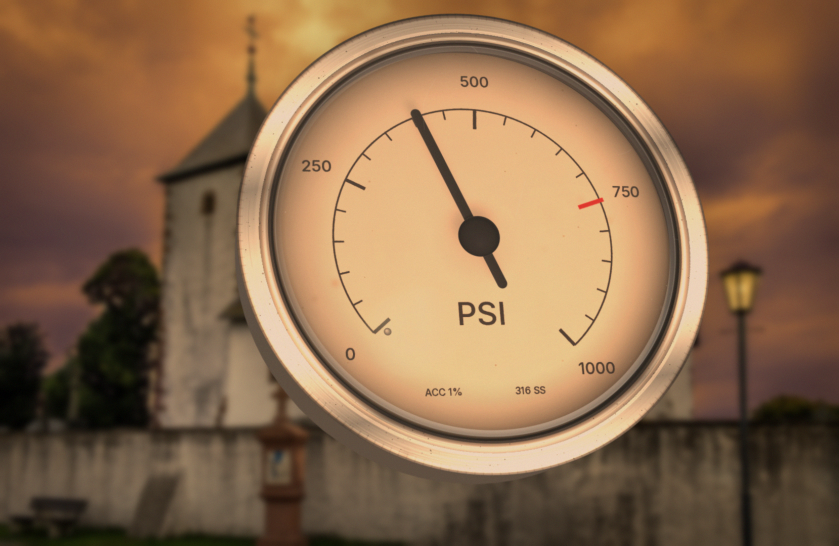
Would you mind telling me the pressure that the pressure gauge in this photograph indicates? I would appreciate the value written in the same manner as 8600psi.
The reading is 400psi
